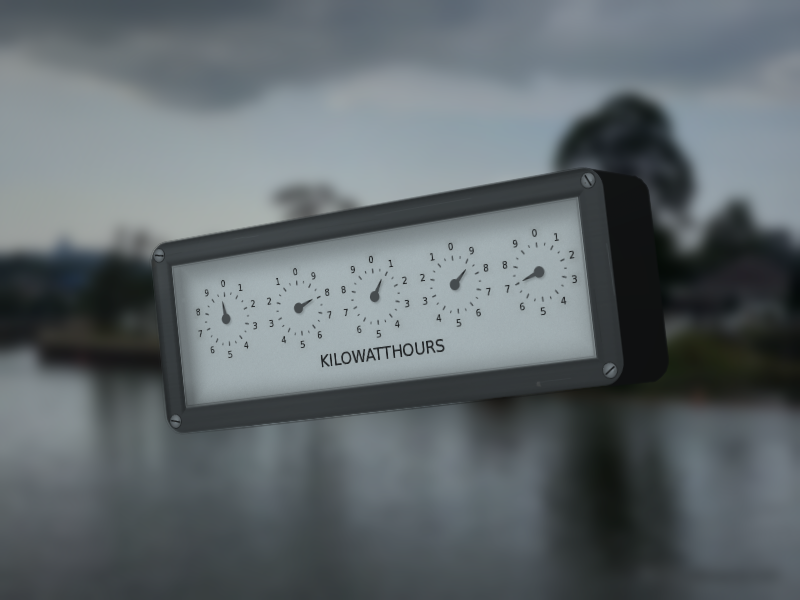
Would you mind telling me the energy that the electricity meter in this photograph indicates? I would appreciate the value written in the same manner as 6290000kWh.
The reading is 98087kWh
